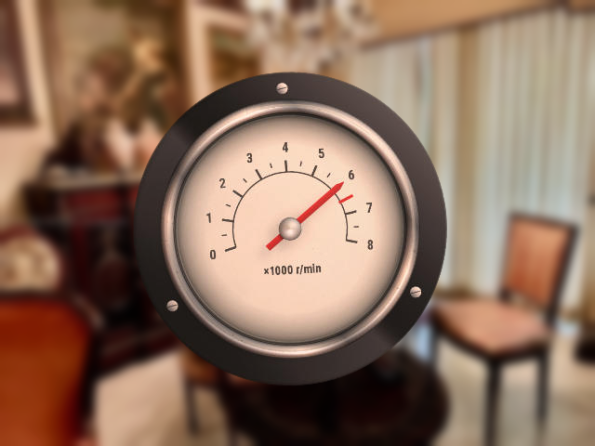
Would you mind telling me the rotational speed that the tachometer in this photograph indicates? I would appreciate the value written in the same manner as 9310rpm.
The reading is 6000rpm
